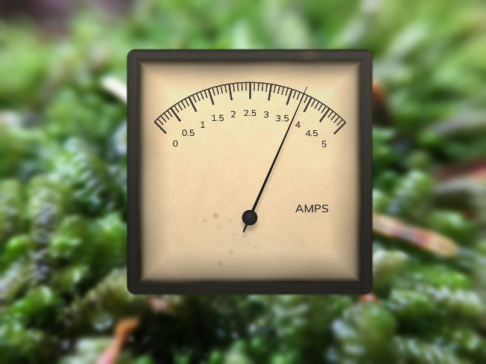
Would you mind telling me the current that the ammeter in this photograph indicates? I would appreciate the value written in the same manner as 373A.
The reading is 3.8A
